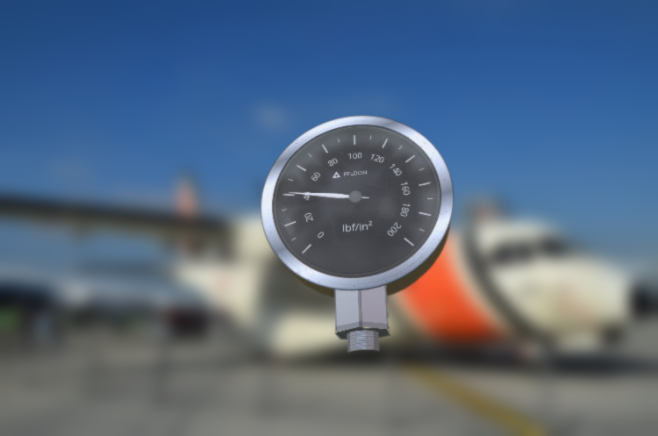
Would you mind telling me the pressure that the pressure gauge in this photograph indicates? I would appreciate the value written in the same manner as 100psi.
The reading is 40psi
